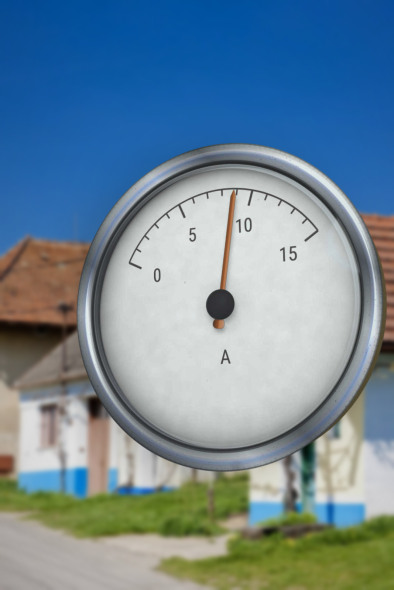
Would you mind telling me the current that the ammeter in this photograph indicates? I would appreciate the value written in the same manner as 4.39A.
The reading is 9A
